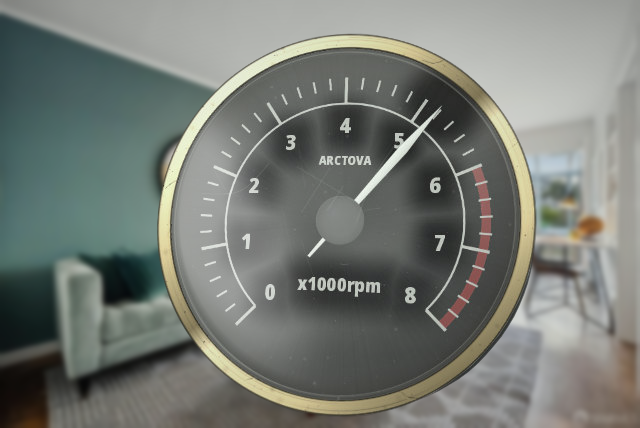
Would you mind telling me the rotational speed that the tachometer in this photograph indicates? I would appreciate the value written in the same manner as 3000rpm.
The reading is 5200rpm
